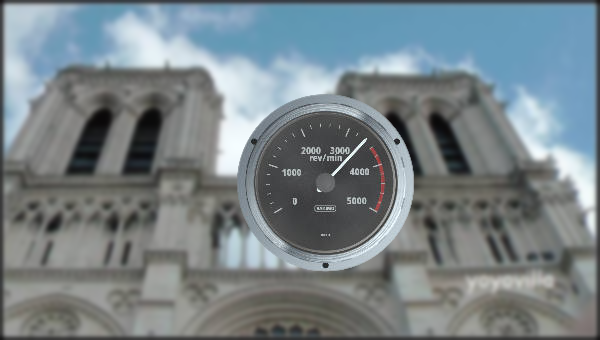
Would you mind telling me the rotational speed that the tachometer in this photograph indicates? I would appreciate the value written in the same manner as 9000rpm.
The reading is 3400rpm
